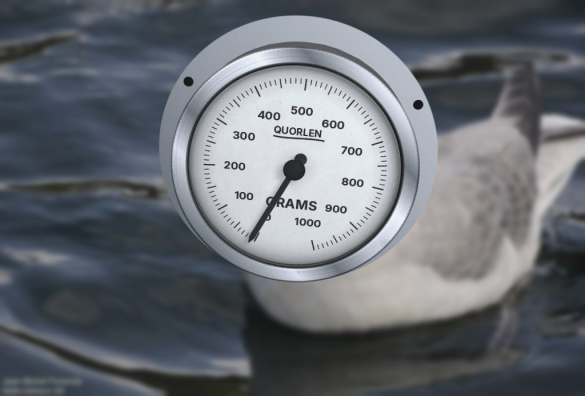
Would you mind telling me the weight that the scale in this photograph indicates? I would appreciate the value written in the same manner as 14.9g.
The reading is 10g
